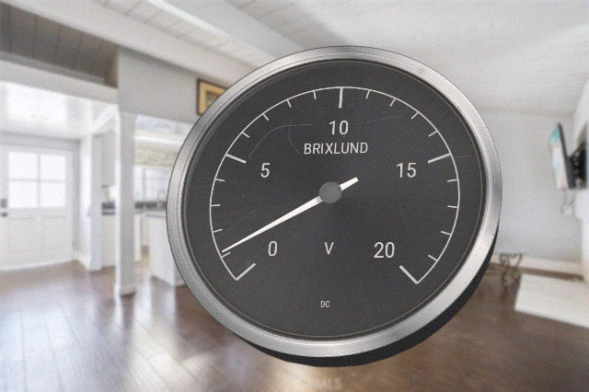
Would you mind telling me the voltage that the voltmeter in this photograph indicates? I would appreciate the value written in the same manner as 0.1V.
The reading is 1V
